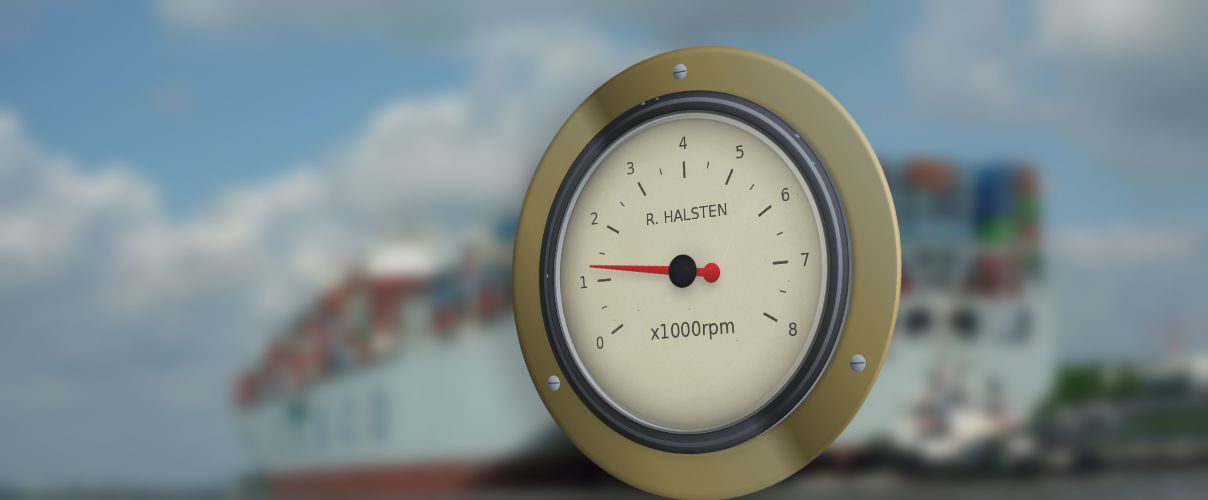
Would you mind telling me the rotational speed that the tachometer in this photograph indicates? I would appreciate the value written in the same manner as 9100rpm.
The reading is 1250rpm
